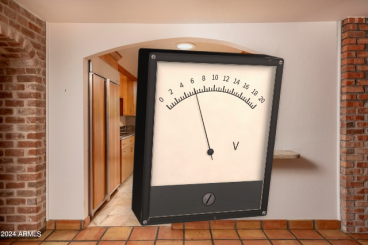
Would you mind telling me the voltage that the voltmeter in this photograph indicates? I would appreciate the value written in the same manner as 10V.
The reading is 6V
